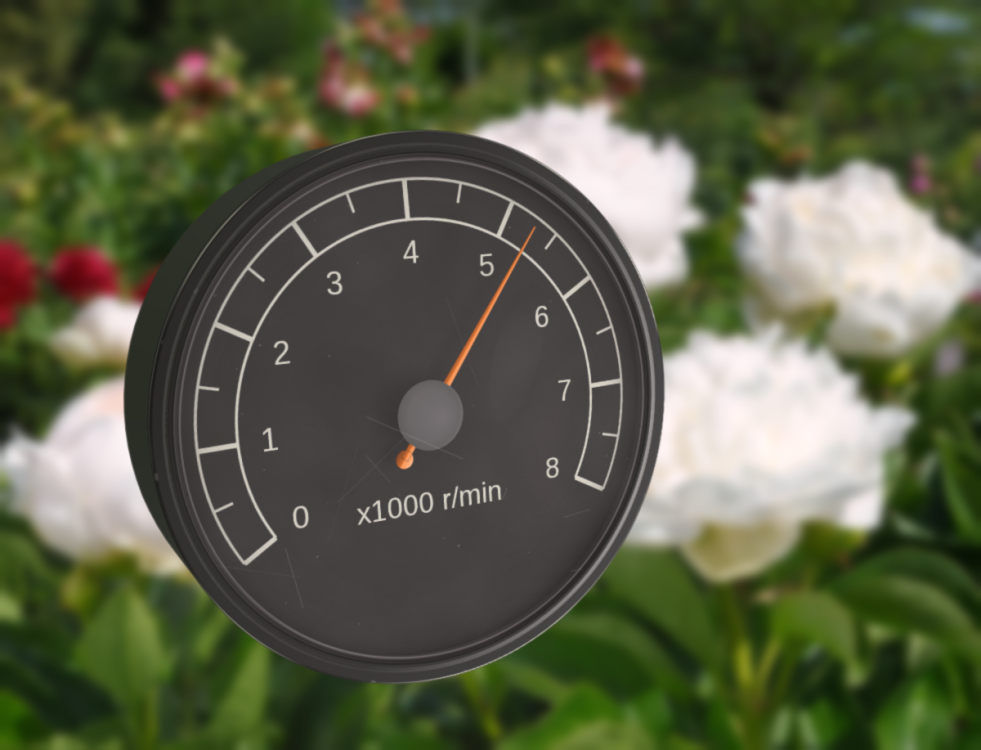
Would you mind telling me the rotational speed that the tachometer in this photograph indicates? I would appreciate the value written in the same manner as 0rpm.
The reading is 5250rpm
